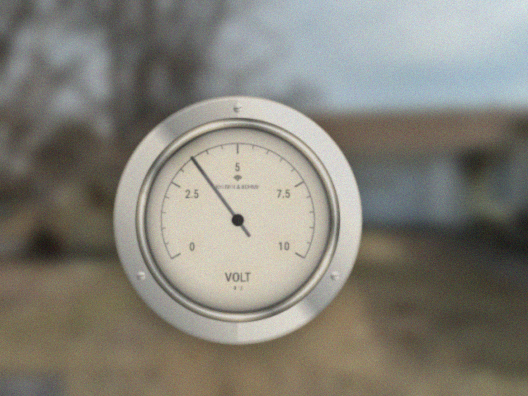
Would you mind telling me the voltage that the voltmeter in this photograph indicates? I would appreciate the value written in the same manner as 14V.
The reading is 3.5V
